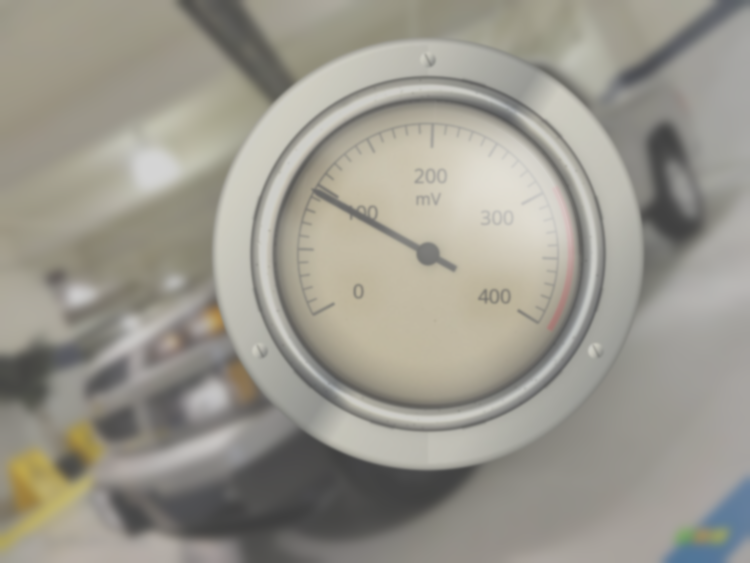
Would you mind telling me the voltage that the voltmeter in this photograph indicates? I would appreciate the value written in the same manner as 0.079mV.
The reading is 95mV
